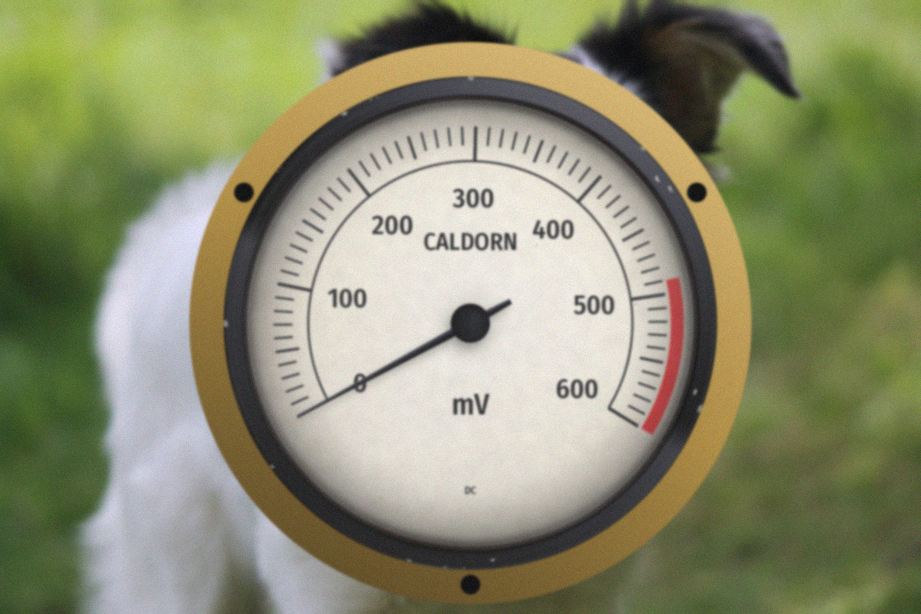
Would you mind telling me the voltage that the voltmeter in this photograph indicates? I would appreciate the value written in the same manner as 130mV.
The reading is 0mV
